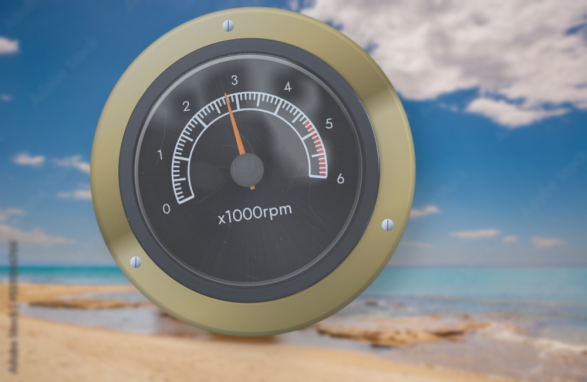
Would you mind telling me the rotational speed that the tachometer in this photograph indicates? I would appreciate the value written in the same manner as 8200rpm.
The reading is 2800rpm
